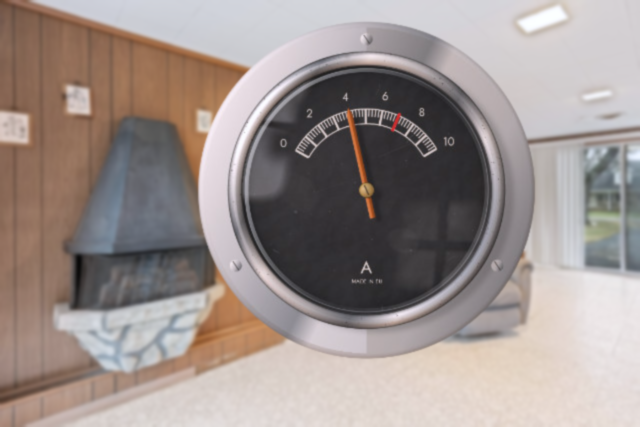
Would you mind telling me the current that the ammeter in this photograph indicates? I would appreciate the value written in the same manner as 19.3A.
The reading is 4A
